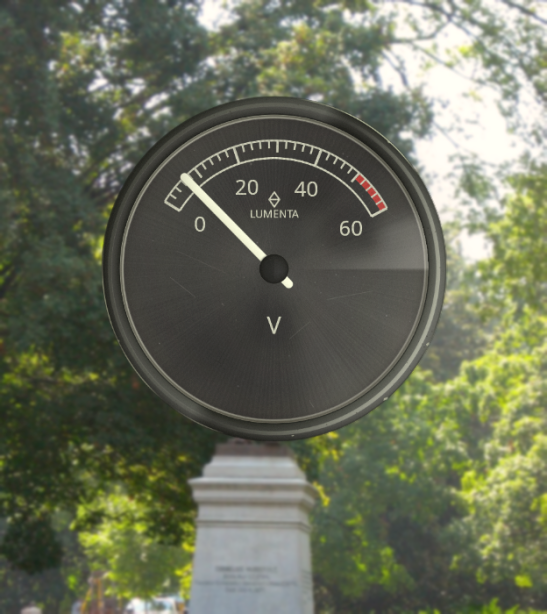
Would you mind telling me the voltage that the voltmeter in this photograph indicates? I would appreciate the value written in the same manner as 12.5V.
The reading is 7V
